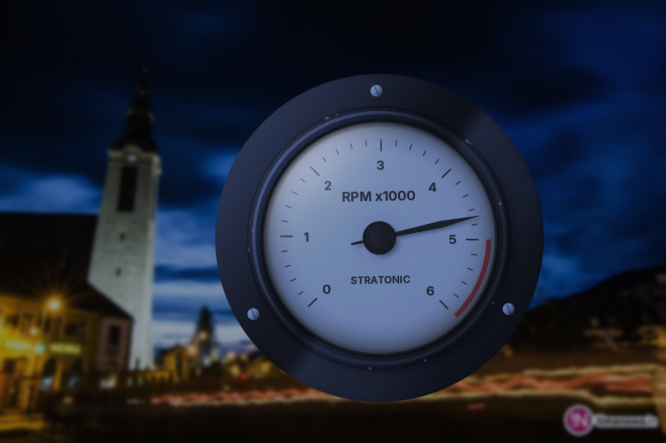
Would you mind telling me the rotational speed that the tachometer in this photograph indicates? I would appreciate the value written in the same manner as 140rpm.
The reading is 4700rpm
